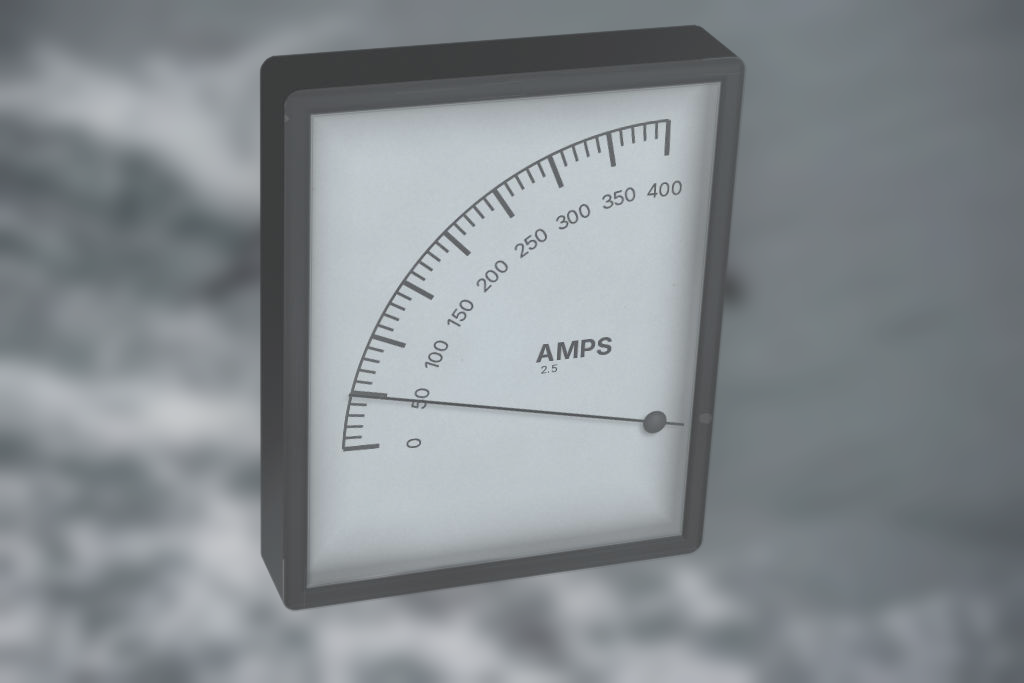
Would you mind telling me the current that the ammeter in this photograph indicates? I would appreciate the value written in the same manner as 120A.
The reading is 50A
